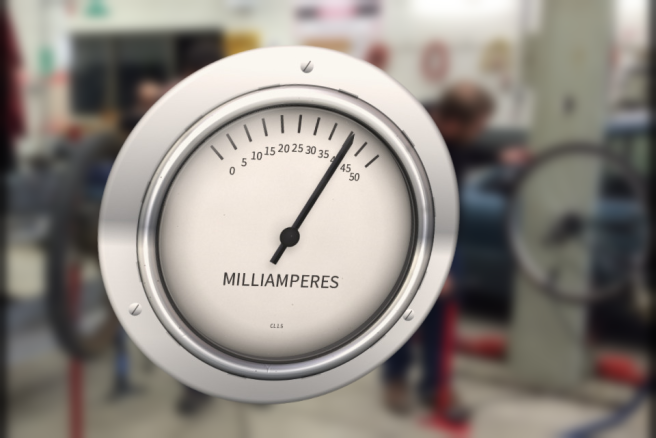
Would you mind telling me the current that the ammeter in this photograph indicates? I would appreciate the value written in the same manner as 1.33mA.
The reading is 40mA
